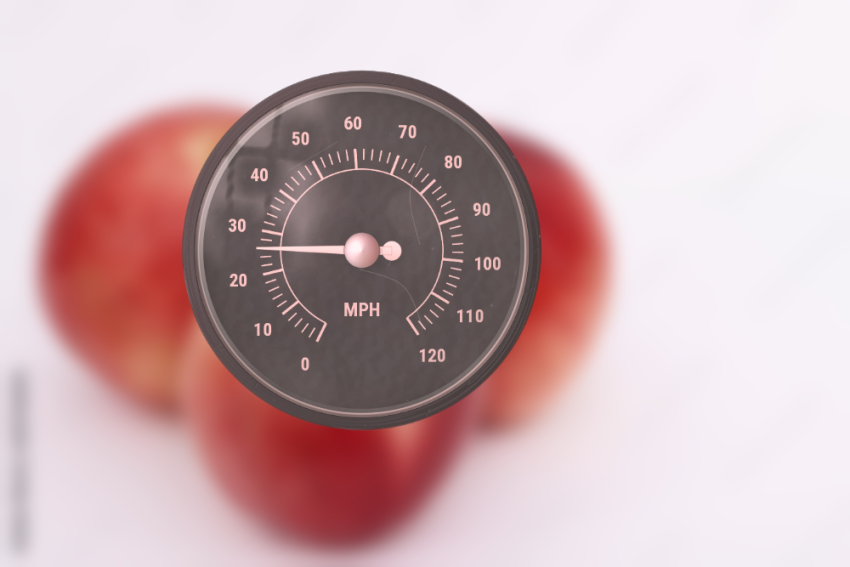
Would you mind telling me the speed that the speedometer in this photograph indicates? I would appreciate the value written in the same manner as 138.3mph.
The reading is 26mph
